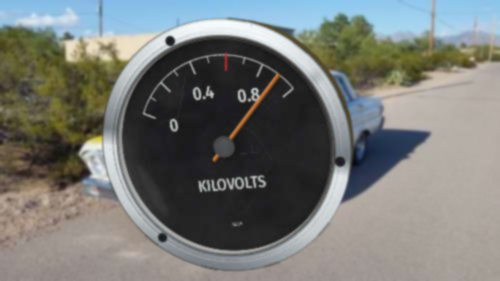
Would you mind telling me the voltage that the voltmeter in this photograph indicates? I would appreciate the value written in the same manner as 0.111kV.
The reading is 0.9kV
